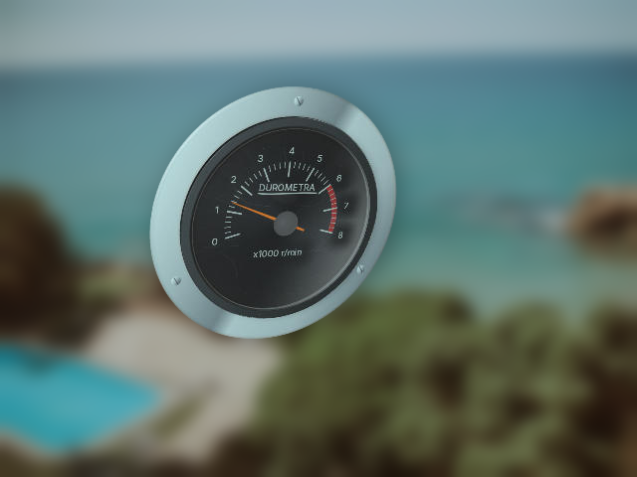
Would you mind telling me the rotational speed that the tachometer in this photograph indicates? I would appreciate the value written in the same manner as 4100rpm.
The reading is 1400rpm
